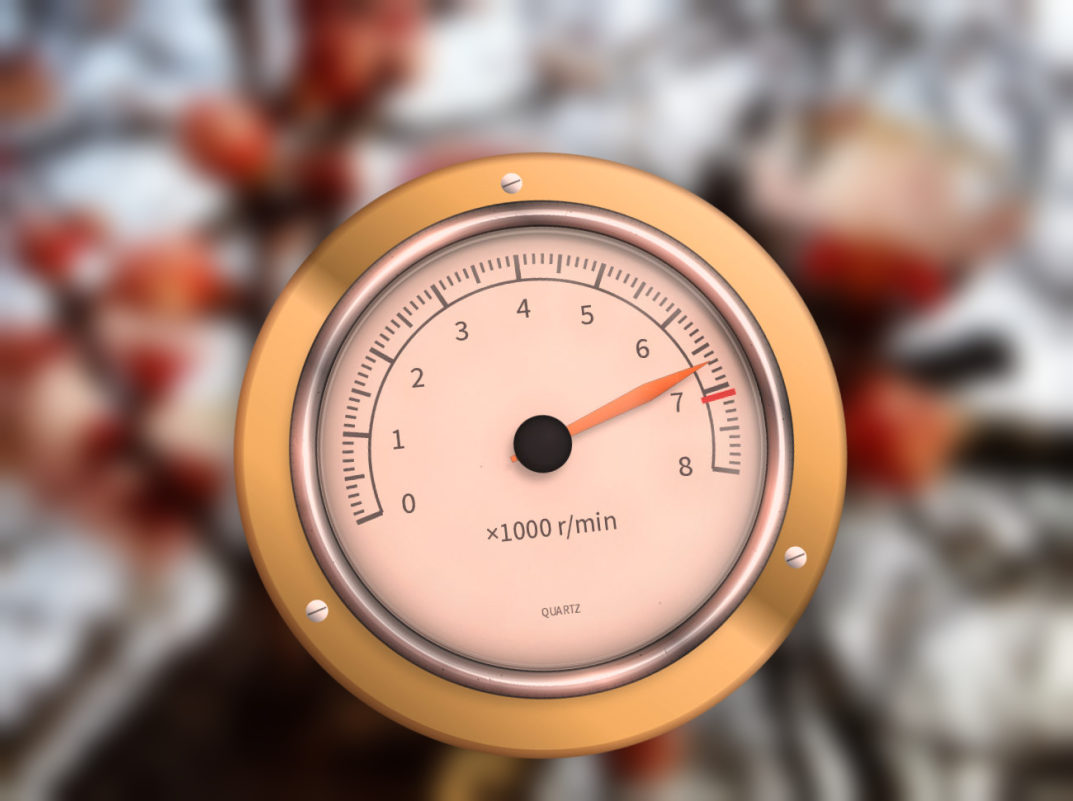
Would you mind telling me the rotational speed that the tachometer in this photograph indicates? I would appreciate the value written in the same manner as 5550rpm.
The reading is 6700rpm
